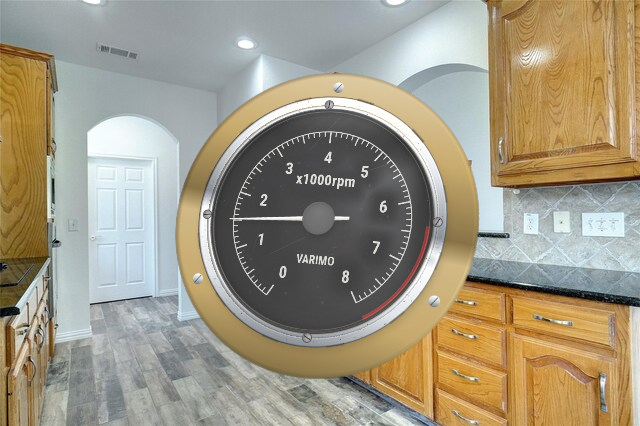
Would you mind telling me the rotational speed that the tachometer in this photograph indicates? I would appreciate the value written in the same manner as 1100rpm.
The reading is 1500rpm
